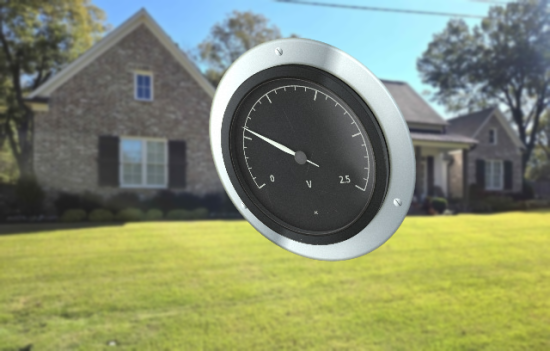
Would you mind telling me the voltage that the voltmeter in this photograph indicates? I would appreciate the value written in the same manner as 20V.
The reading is 0.6V
